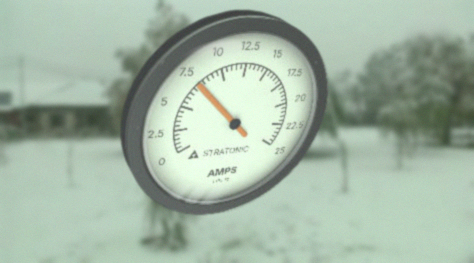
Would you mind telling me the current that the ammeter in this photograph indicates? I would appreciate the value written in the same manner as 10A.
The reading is 7.5A
